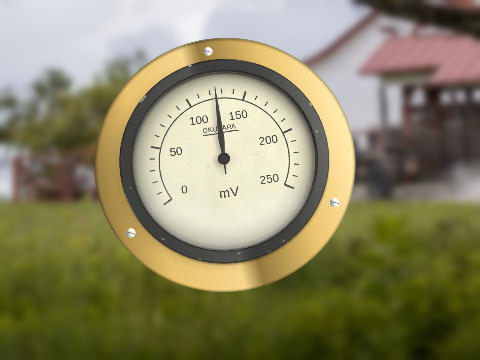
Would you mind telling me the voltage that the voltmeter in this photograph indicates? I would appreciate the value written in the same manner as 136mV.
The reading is 125mV
